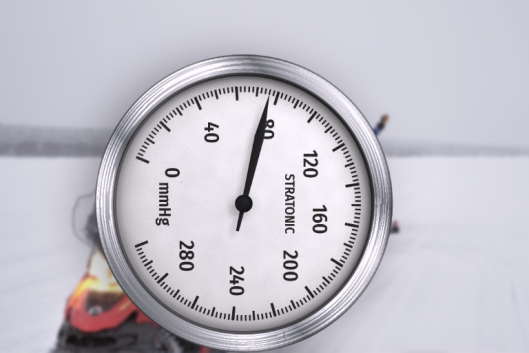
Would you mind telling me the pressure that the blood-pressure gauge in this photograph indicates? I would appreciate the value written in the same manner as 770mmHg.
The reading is 76mmHg
